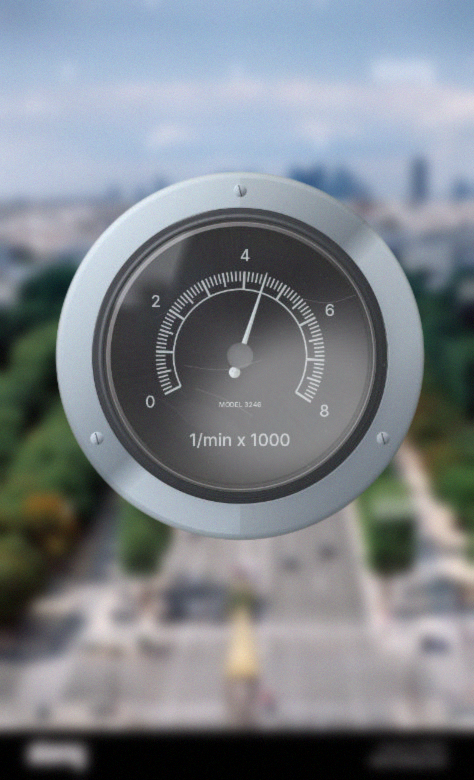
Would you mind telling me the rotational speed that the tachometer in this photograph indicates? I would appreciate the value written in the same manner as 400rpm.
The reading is 4500rpm
